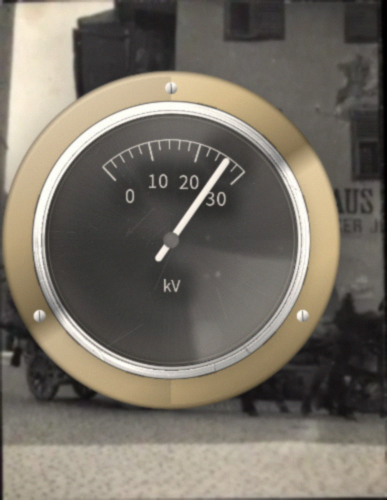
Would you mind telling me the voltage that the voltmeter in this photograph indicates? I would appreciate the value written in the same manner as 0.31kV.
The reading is 26kV
